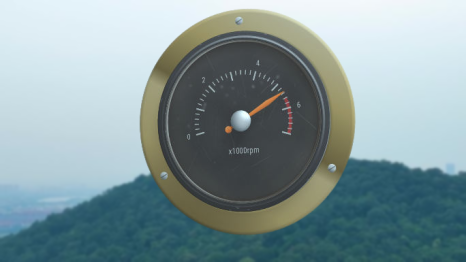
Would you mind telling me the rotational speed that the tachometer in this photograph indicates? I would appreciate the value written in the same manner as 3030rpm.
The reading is 5400rpm
